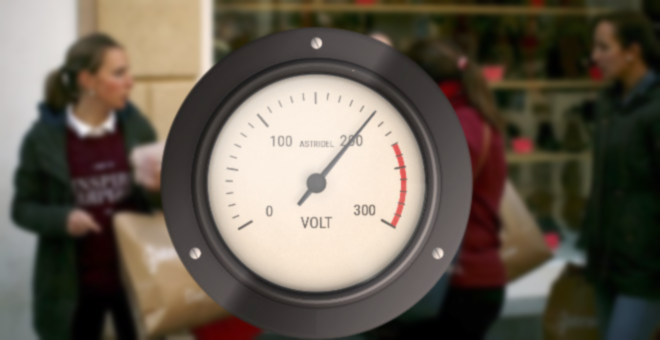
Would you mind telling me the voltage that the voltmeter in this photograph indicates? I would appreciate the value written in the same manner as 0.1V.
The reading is 200V
